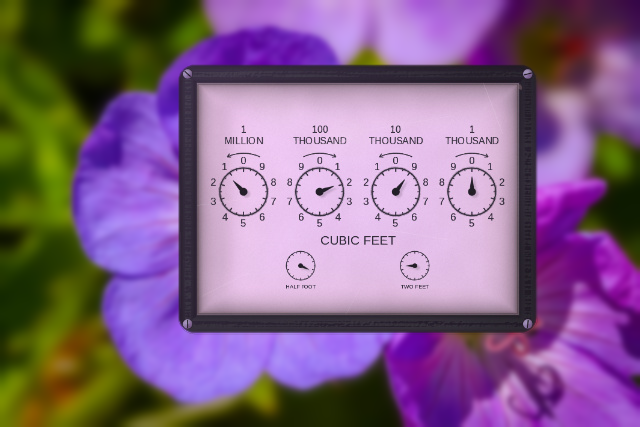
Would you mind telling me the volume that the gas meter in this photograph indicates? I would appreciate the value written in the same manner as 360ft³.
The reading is 119000ft³
